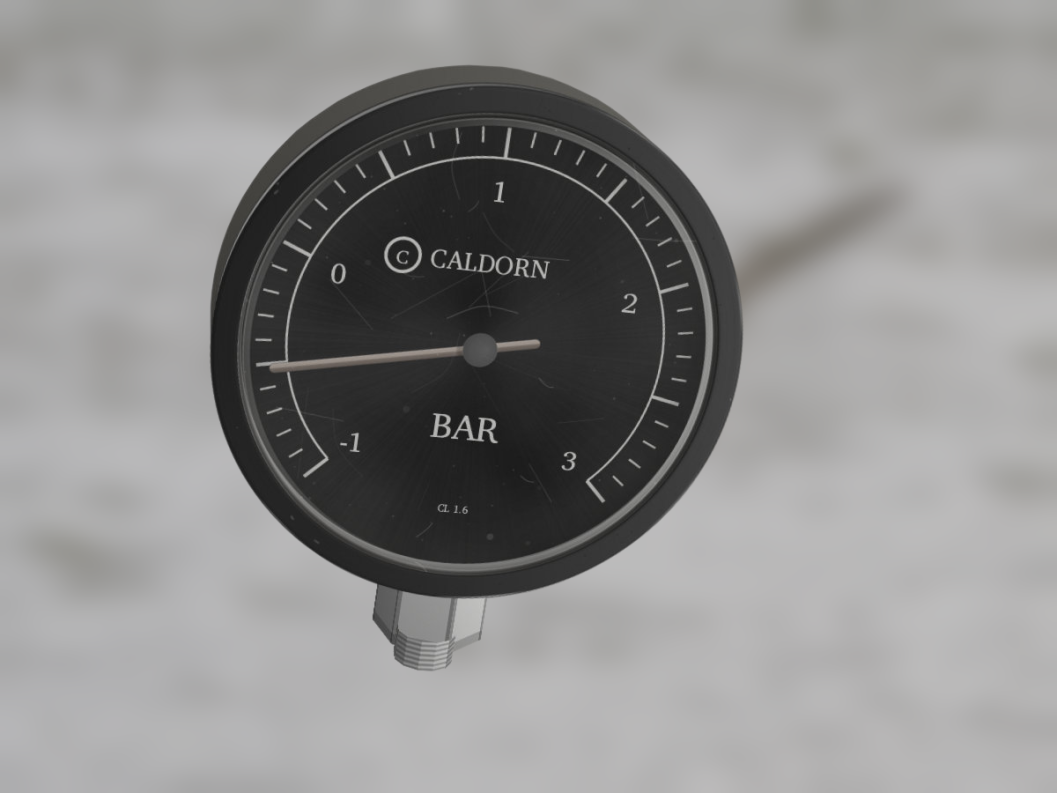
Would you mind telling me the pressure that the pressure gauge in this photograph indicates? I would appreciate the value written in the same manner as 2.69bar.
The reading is -0.5bar
